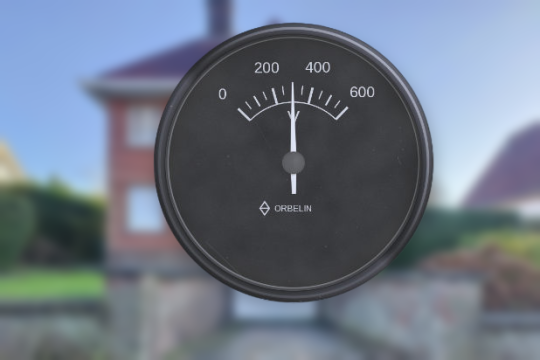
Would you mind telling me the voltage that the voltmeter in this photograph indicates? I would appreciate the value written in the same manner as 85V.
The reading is 300V
